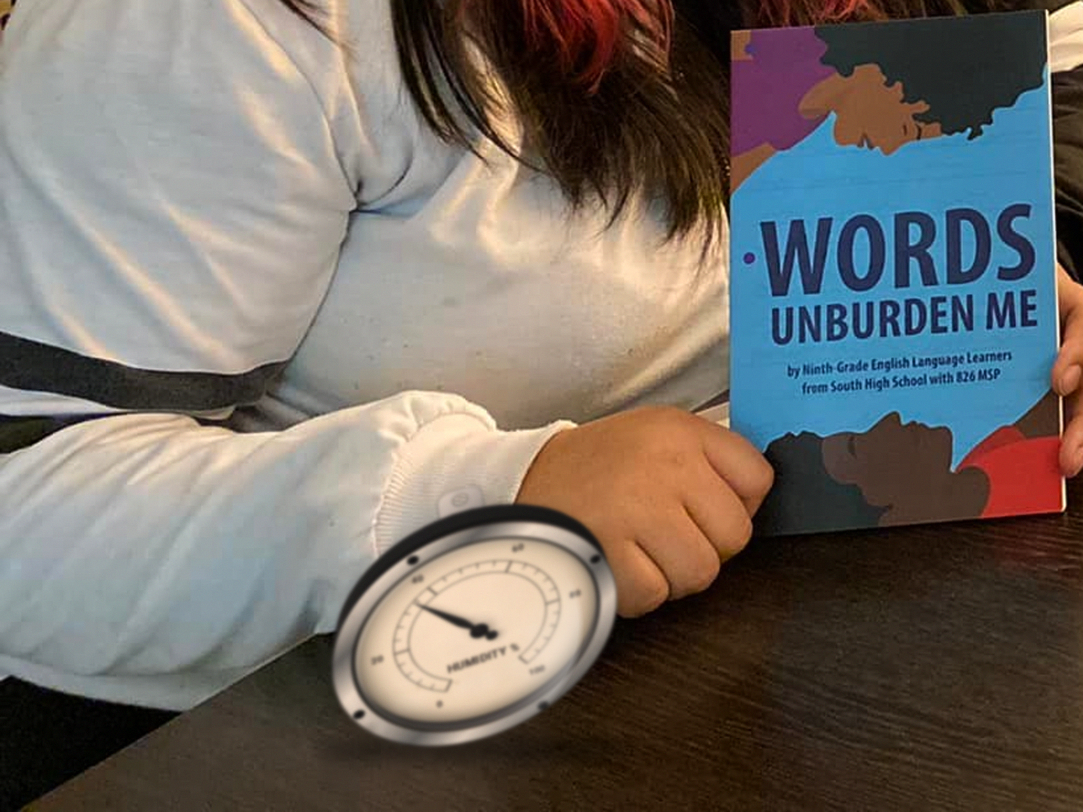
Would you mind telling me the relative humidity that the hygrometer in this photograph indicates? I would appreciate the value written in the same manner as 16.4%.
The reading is 36%
